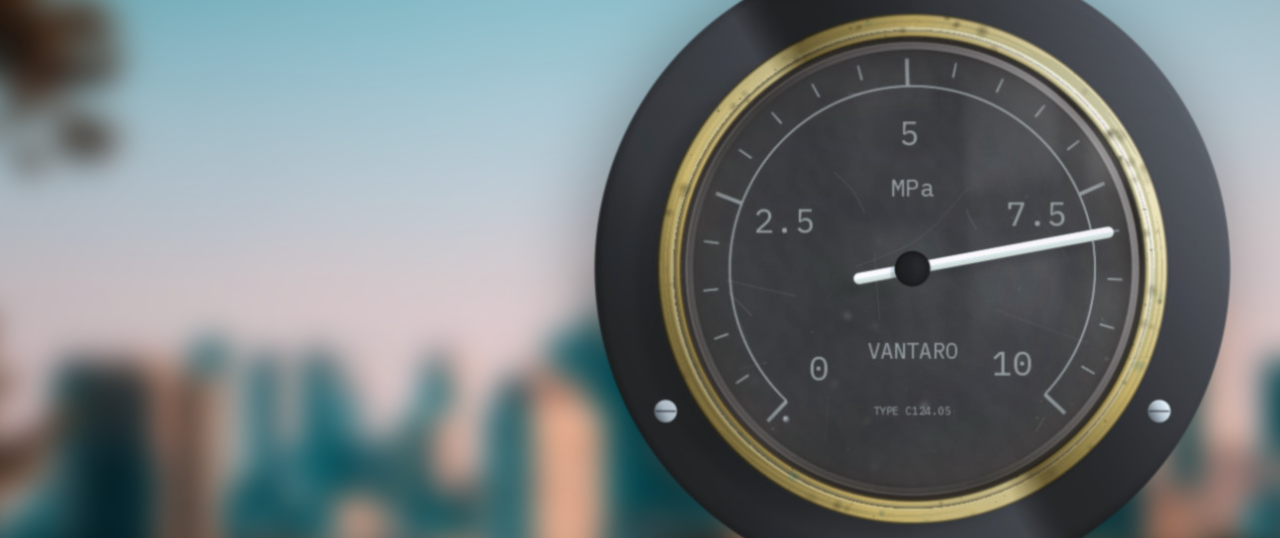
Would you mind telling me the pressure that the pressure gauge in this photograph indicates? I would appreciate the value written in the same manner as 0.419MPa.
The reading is 8MPa
